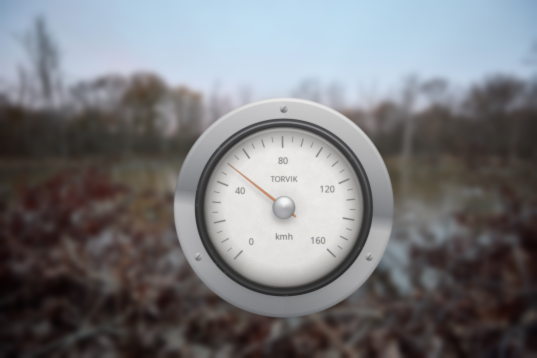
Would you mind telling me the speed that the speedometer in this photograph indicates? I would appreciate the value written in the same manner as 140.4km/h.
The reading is 50km/h
